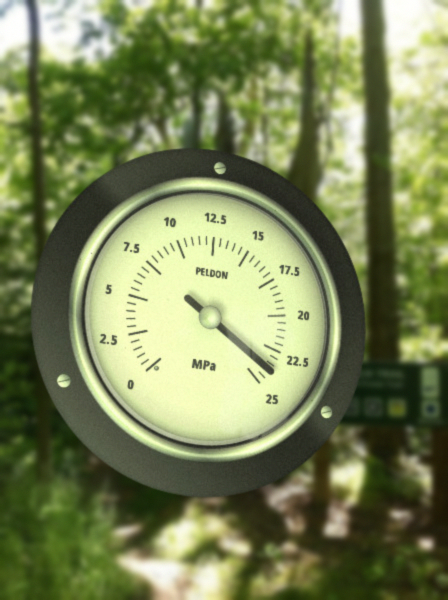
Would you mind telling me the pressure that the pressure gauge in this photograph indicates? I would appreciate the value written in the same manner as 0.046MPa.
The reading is 24MPa
